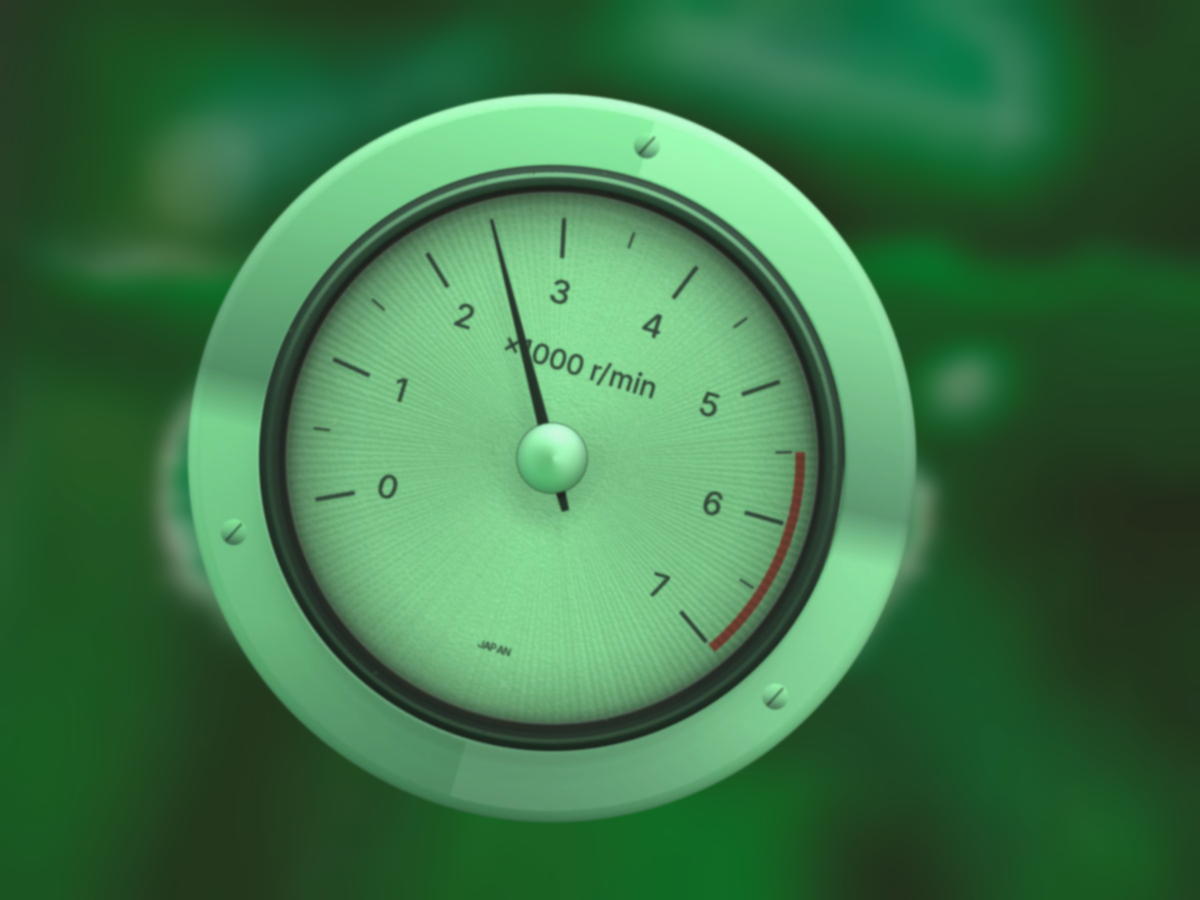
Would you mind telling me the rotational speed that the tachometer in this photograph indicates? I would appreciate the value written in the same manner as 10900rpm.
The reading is 2500rpm
